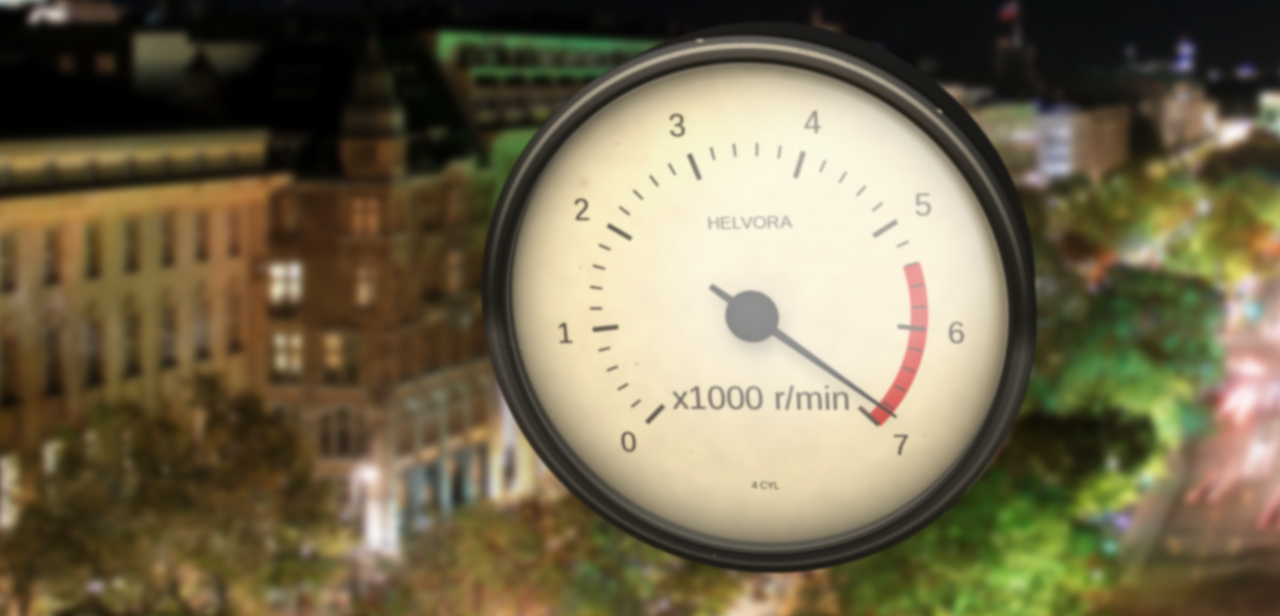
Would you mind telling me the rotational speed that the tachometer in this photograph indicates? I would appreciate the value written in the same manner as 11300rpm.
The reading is 6800rpm
